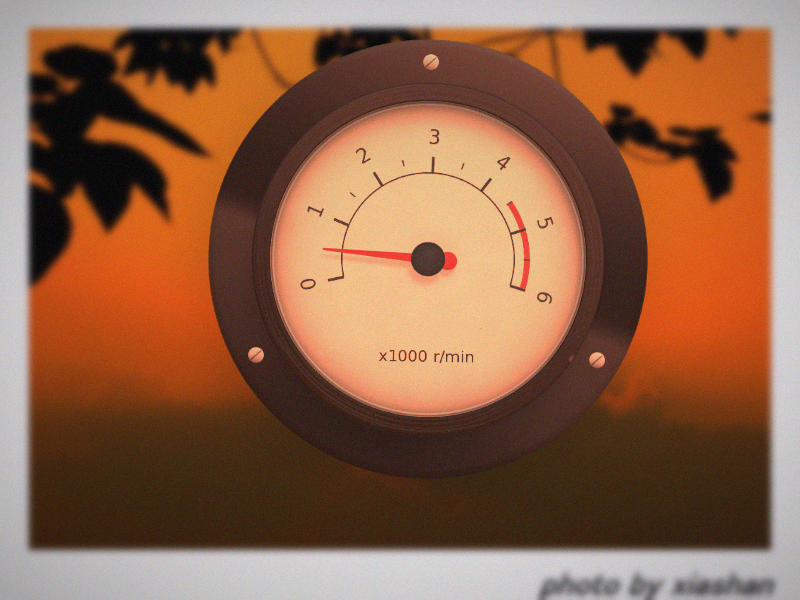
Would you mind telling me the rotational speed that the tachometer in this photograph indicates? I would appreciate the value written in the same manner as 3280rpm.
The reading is 500rpm
